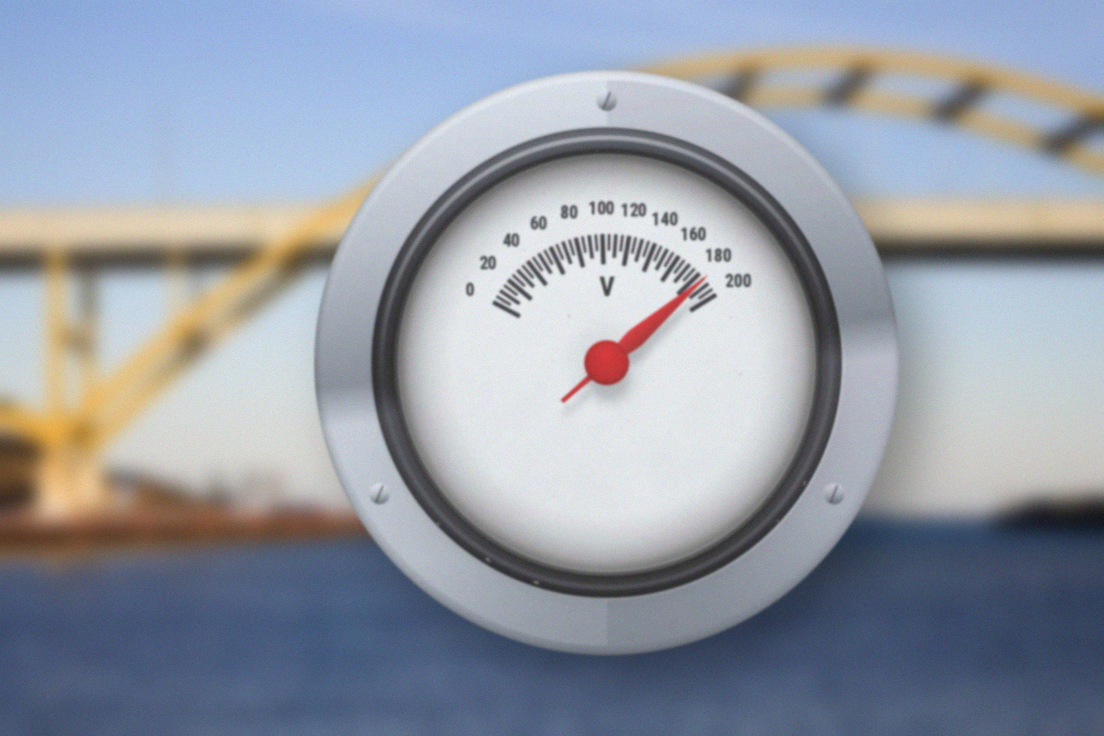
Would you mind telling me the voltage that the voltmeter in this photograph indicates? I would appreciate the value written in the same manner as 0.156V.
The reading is 185V
